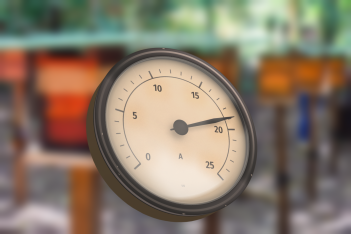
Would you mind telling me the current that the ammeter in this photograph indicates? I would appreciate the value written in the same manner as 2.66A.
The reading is 19A
